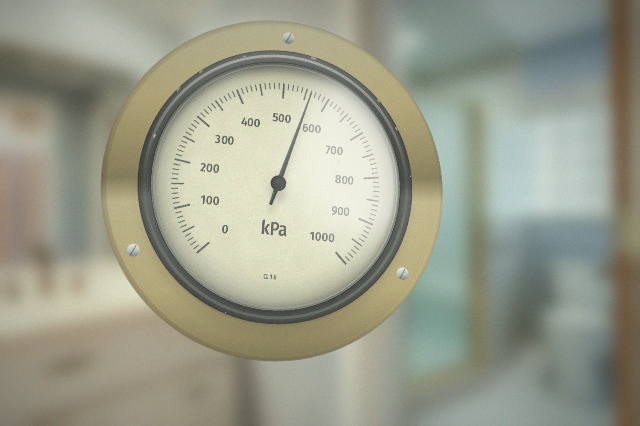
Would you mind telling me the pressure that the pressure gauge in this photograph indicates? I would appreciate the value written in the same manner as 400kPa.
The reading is 560kPa
